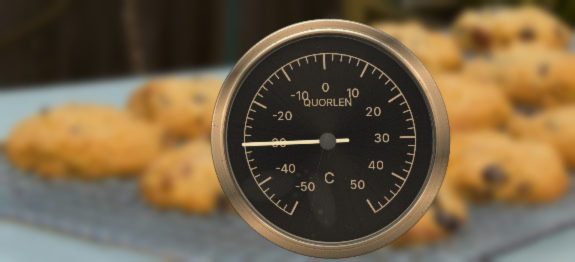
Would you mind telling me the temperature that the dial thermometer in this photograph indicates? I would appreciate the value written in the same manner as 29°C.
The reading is -30°C
